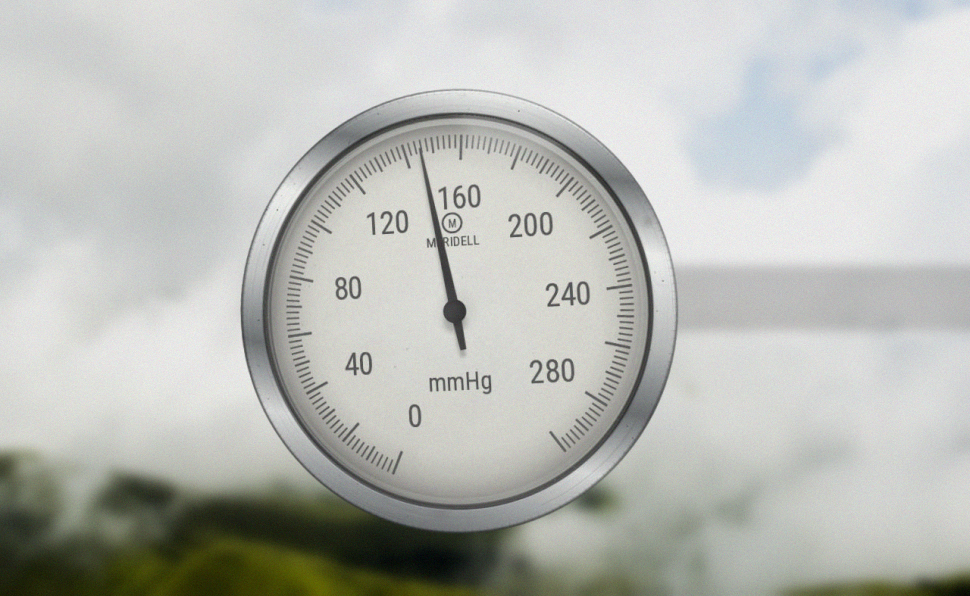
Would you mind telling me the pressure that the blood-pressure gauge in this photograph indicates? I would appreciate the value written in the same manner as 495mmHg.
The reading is 146mmHg
